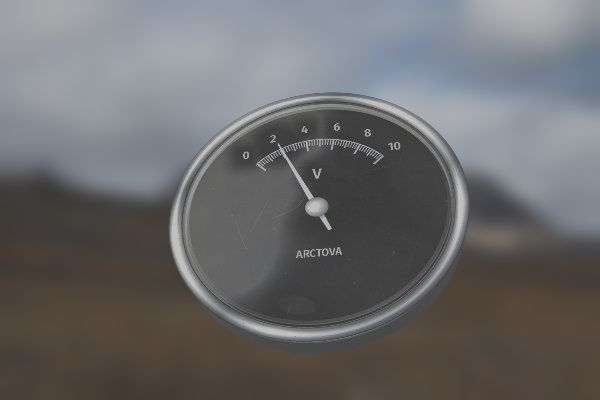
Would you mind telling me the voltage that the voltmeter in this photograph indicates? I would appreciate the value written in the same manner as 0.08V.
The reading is 2V
